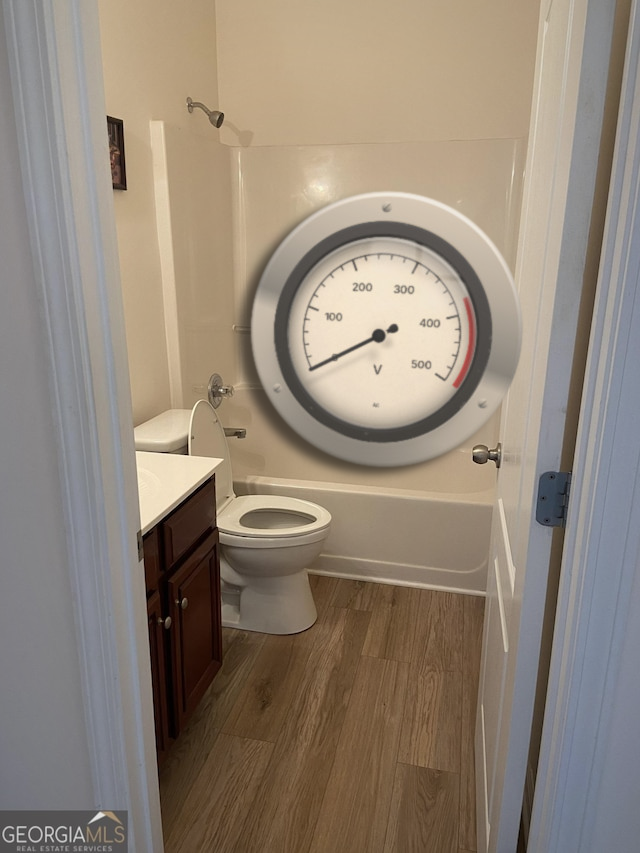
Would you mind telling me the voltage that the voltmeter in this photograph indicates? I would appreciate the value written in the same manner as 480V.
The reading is 0V
